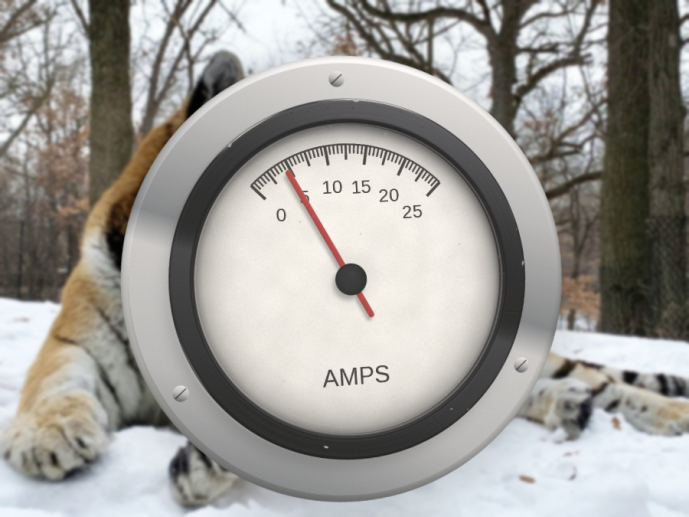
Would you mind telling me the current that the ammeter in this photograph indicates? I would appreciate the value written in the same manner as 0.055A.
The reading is 4.5A
